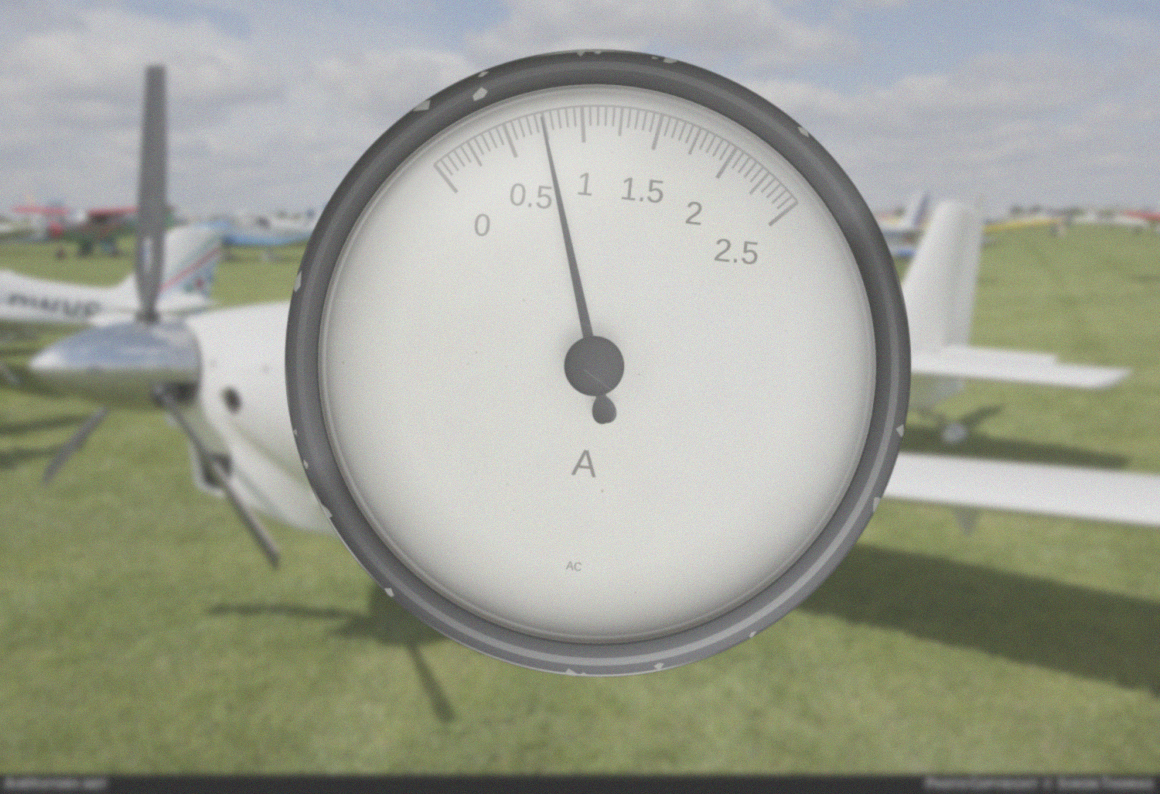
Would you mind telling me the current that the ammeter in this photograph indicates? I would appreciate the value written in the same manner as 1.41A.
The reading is 0.75A
